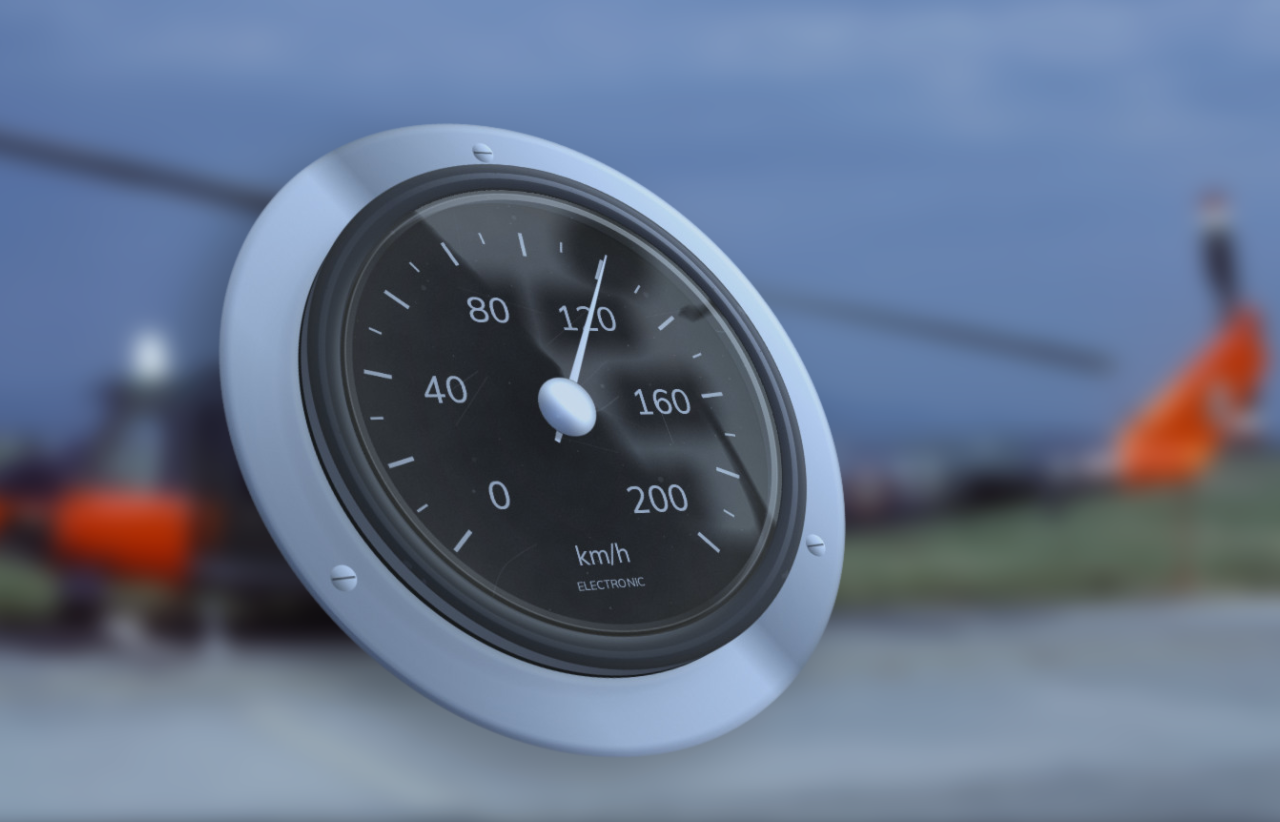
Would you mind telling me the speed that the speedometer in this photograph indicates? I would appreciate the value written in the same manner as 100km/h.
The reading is 120km/h
